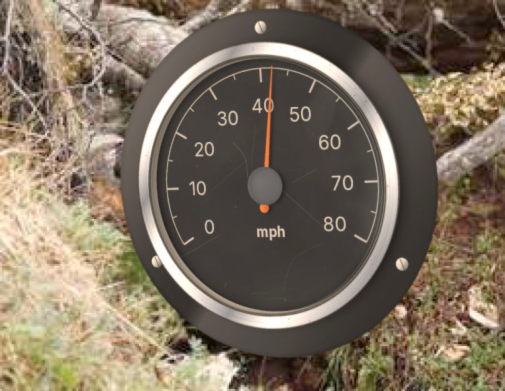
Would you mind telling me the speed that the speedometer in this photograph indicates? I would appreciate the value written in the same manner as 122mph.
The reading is 42.5mph
